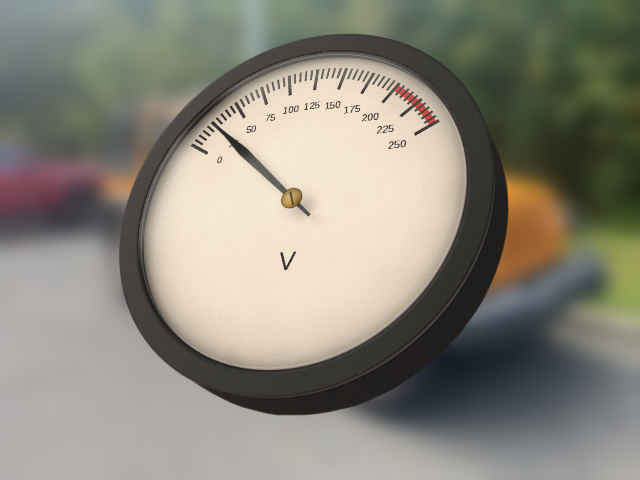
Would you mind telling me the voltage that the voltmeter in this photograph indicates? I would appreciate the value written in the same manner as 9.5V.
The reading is 25V
